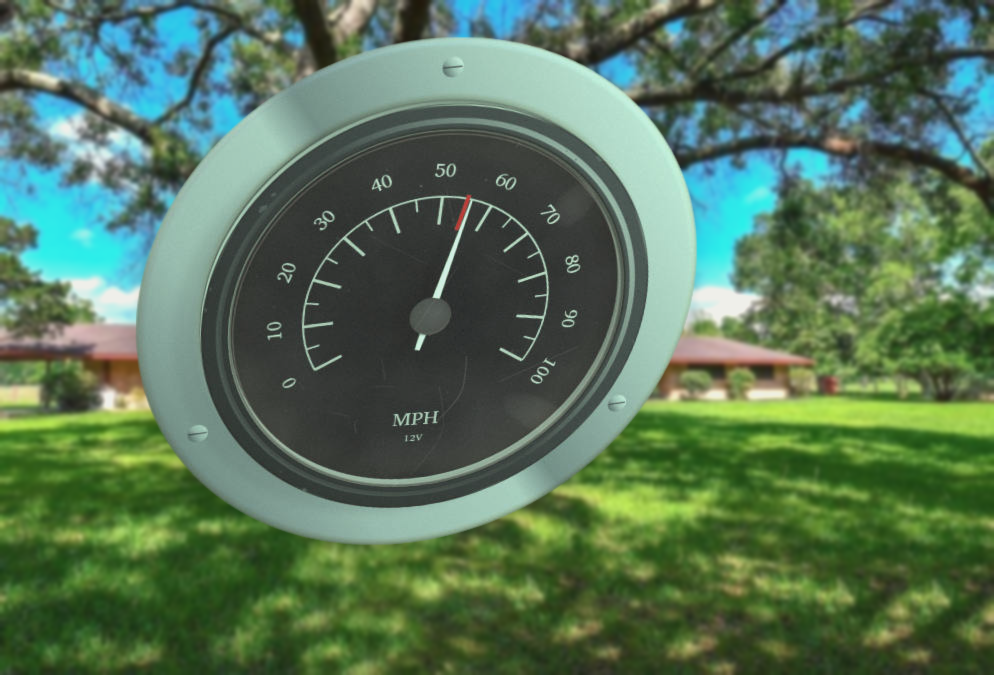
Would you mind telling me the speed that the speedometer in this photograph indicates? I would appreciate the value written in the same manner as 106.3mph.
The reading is 55mph
